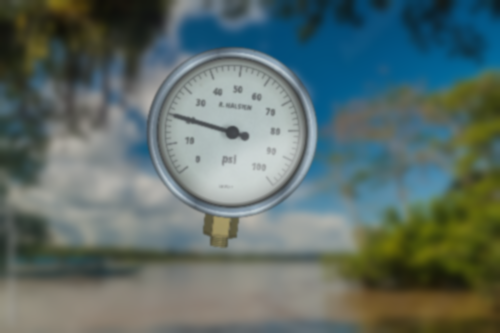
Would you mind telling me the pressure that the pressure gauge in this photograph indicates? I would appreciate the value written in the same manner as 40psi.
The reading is 20psi
